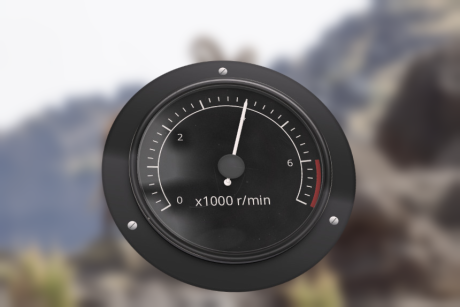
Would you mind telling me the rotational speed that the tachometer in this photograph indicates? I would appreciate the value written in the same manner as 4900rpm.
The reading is 4000rpm
